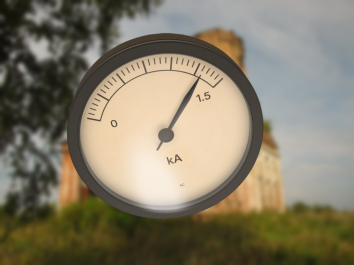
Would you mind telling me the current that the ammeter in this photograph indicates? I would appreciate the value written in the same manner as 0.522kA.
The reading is 1.3kA
